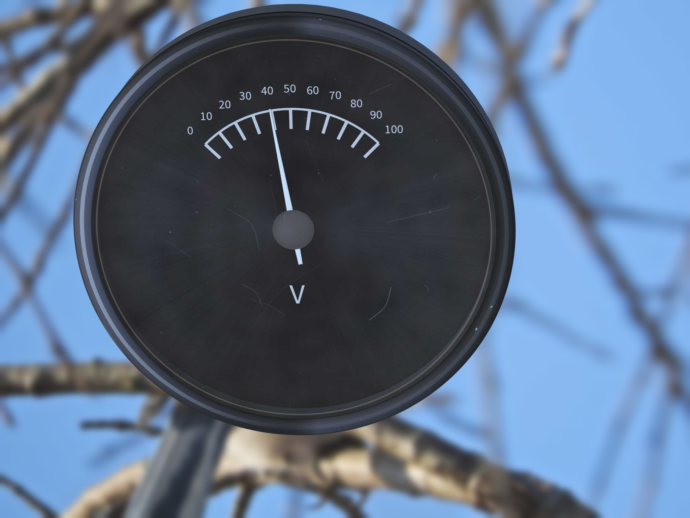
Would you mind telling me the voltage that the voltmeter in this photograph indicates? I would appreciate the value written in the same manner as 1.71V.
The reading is 40V
